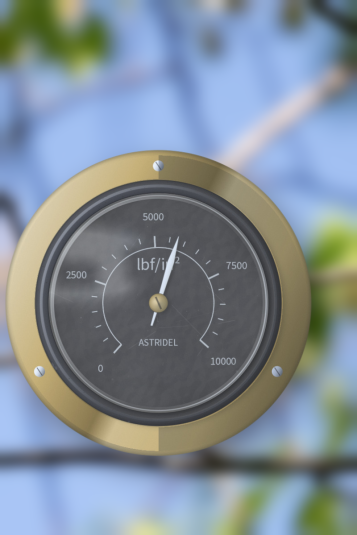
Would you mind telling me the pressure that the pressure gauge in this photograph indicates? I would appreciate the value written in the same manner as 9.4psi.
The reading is 5750psi
